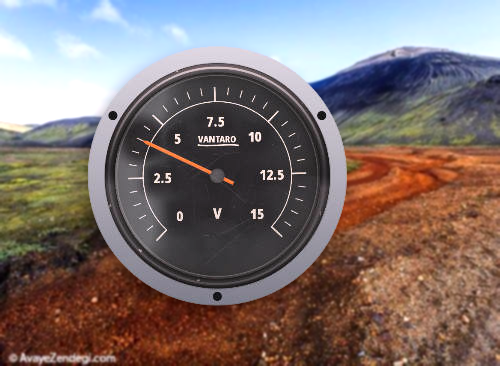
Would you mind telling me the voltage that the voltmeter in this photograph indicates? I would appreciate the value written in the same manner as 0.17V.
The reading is 4V
